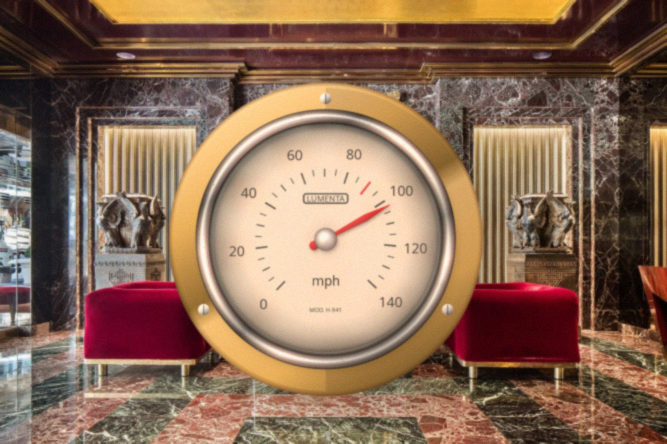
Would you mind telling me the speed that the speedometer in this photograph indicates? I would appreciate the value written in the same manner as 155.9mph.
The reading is 102.5mph
